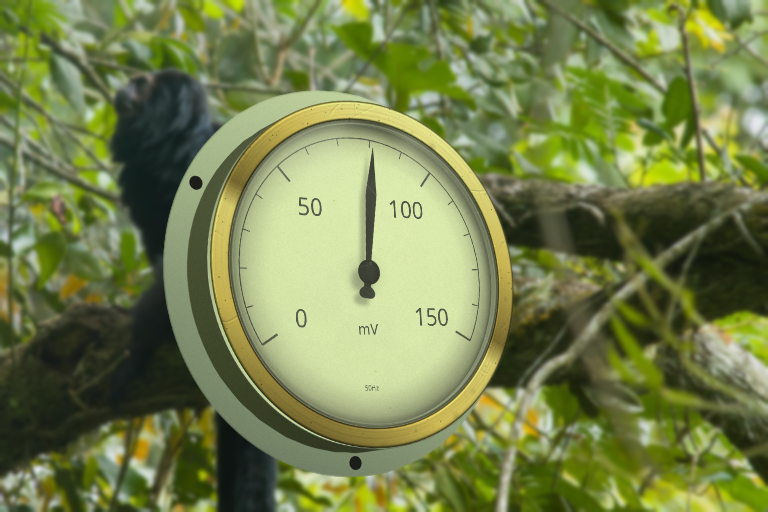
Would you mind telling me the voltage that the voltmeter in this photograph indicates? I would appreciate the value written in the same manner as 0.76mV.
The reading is 80mV
